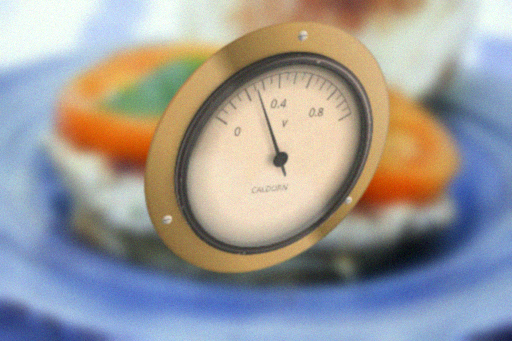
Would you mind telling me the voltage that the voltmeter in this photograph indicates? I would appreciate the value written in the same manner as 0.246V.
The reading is 0.25V
